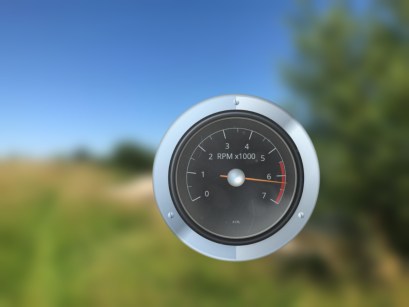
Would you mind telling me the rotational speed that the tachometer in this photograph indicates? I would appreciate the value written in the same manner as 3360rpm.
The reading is 6250rpm
